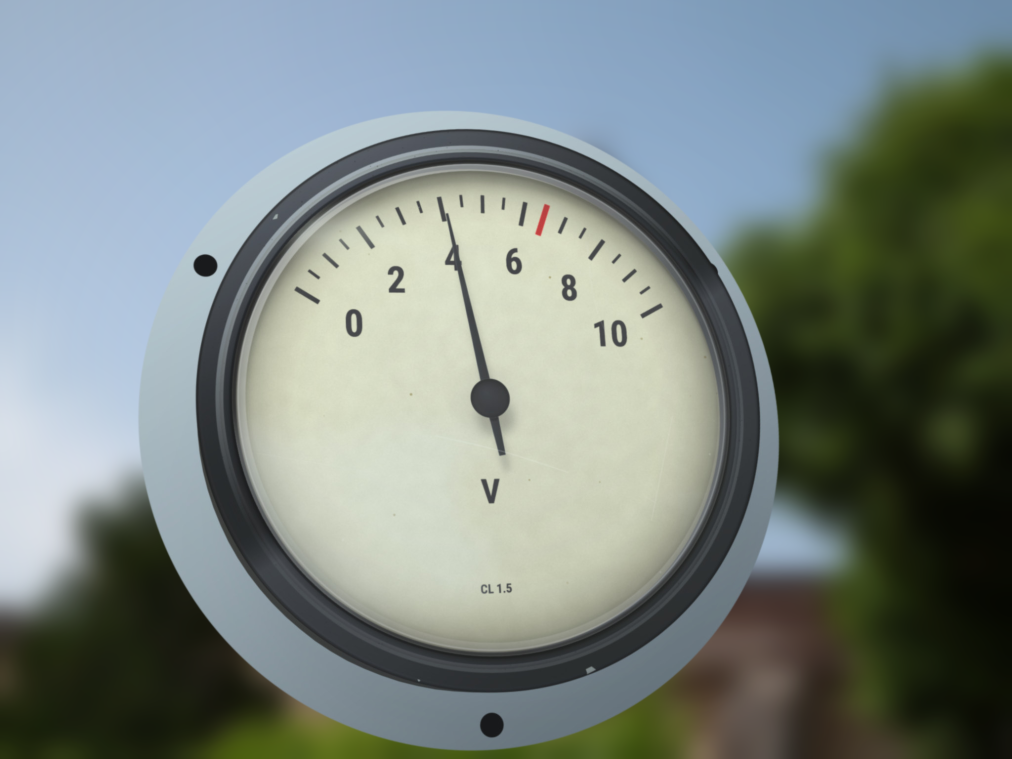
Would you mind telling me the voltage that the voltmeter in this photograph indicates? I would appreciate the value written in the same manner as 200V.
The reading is 4V
